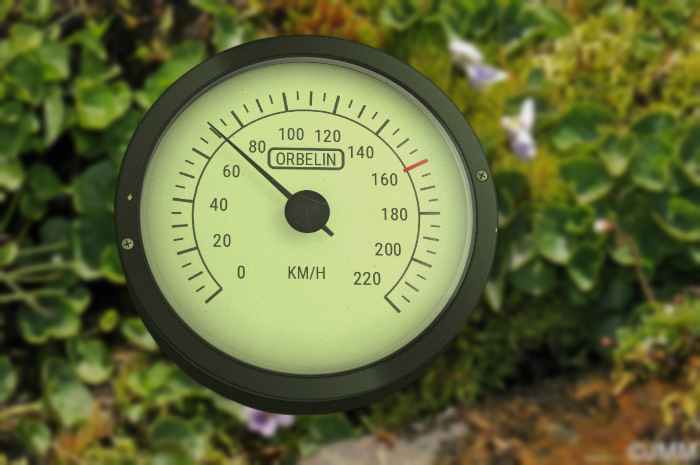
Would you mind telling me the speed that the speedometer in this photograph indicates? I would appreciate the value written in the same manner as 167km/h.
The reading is 70km/h
